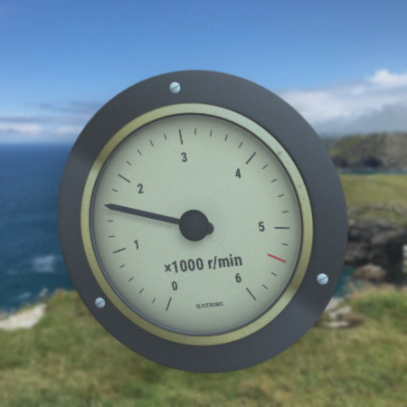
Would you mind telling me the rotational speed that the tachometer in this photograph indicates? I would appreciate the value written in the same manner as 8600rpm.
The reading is 1600rpm
